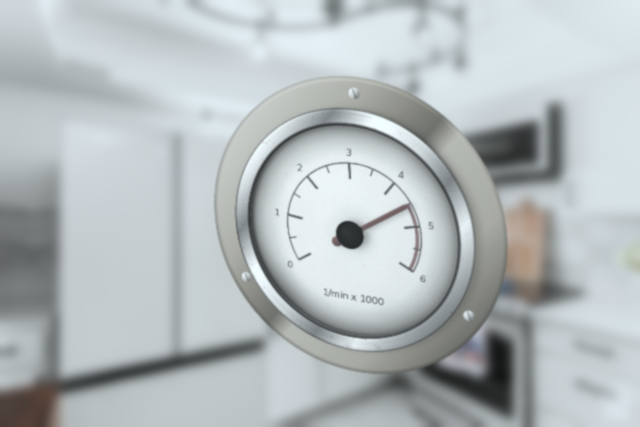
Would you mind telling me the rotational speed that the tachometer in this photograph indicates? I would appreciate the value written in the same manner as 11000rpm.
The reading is 4500rpm
